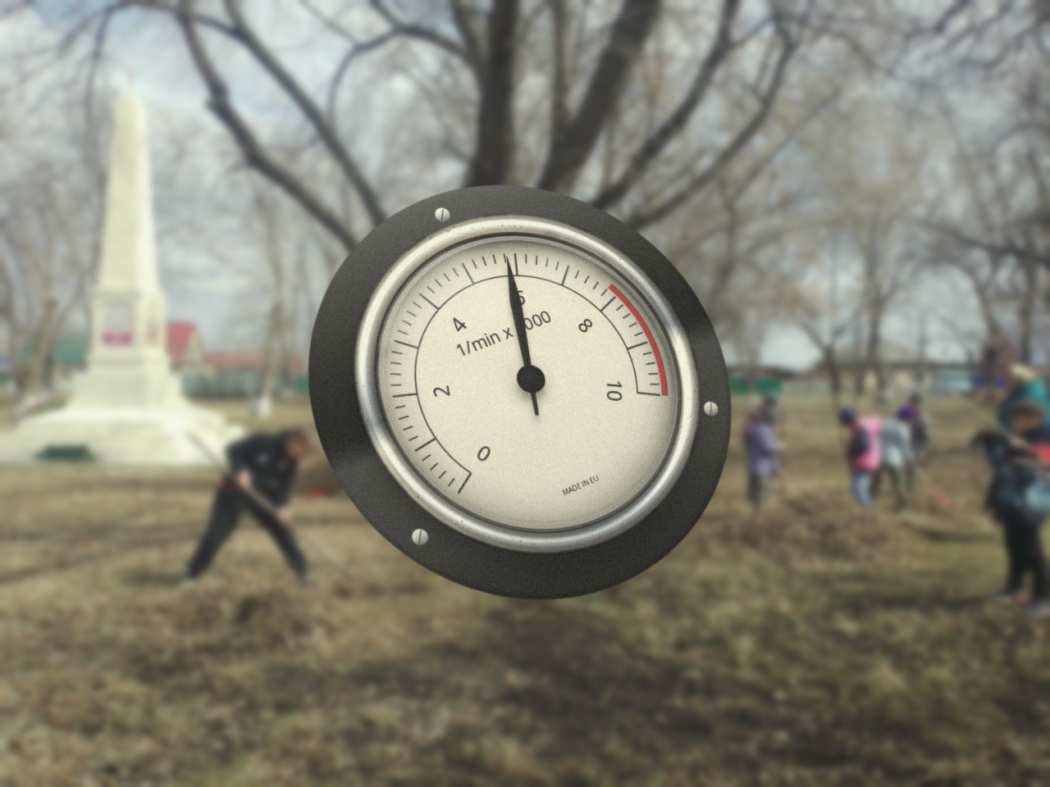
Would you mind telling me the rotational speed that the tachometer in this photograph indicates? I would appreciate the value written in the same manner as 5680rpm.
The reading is 5800rpm
